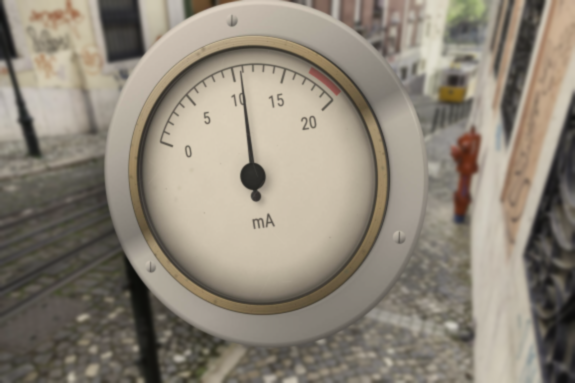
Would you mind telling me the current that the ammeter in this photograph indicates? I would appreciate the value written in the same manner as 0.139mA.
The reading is 11mA
